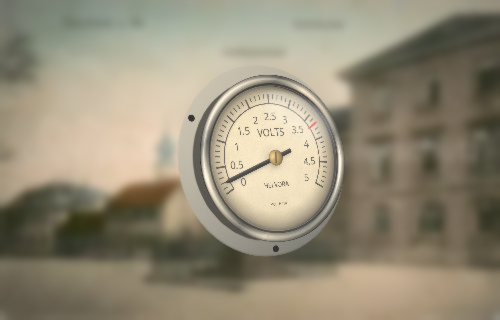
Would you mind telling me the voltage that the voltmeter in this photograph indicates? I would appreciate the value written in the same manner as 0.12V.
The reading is 0.2V
